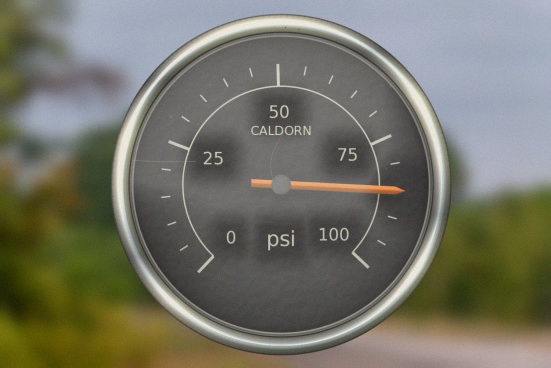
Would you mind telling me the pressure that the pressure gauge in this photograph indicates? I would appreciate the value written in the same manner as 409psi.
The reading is 85psi
